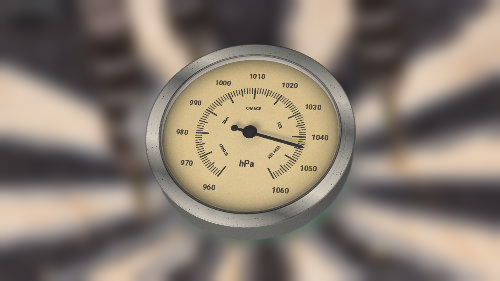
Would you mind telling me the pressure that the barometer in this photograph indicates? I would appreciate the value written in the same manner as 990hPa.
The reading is 1045hPa
